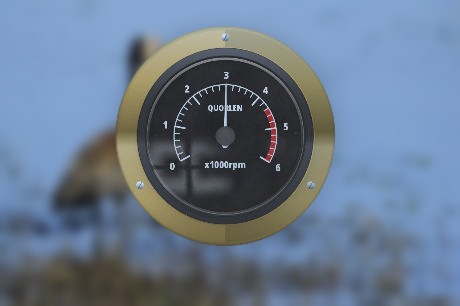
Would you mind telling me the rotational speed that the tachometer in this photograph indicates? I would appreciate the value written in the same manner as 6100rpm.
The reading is 3000rpm
